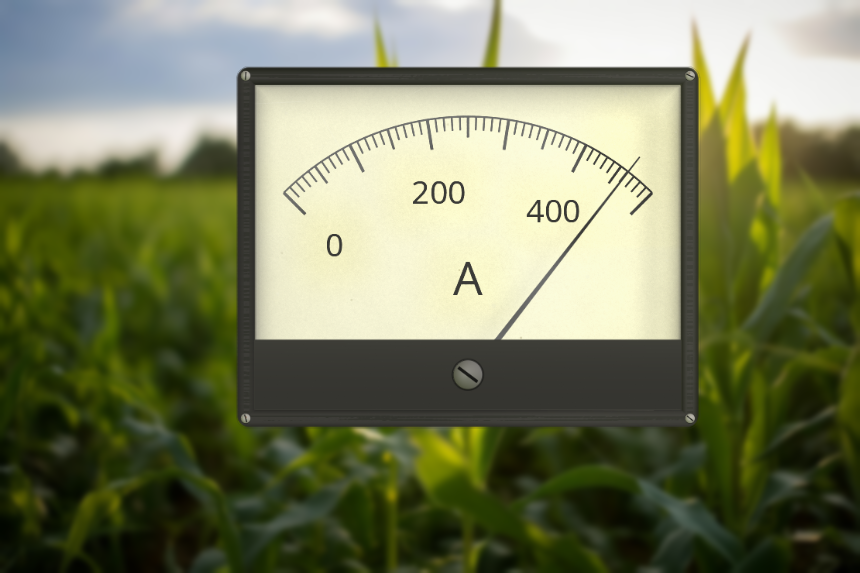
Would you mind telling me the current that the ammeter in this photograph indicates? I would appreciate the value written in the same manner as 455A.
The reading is 460A
